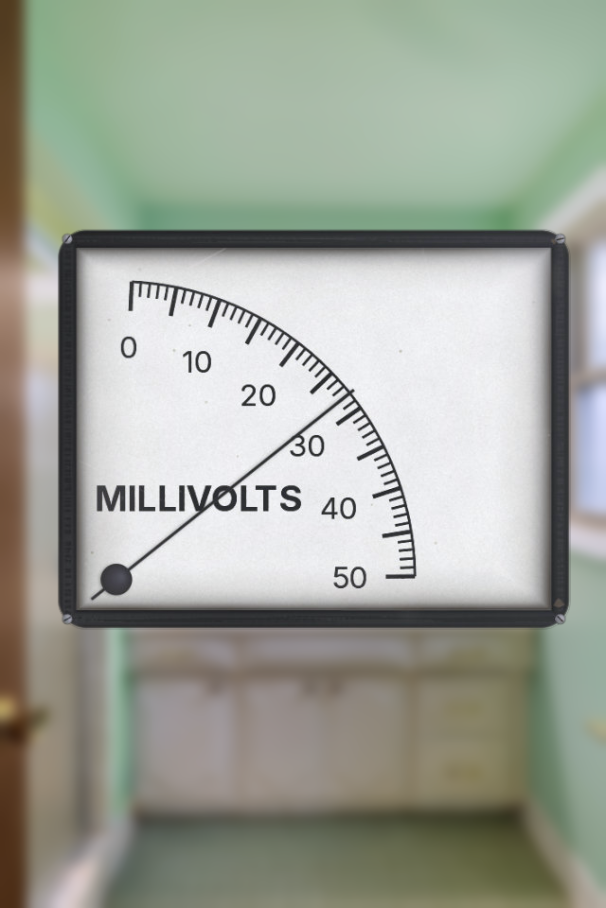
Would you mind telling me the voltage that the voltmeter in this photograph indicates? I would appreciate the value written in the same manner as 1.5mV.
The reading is 28mV
